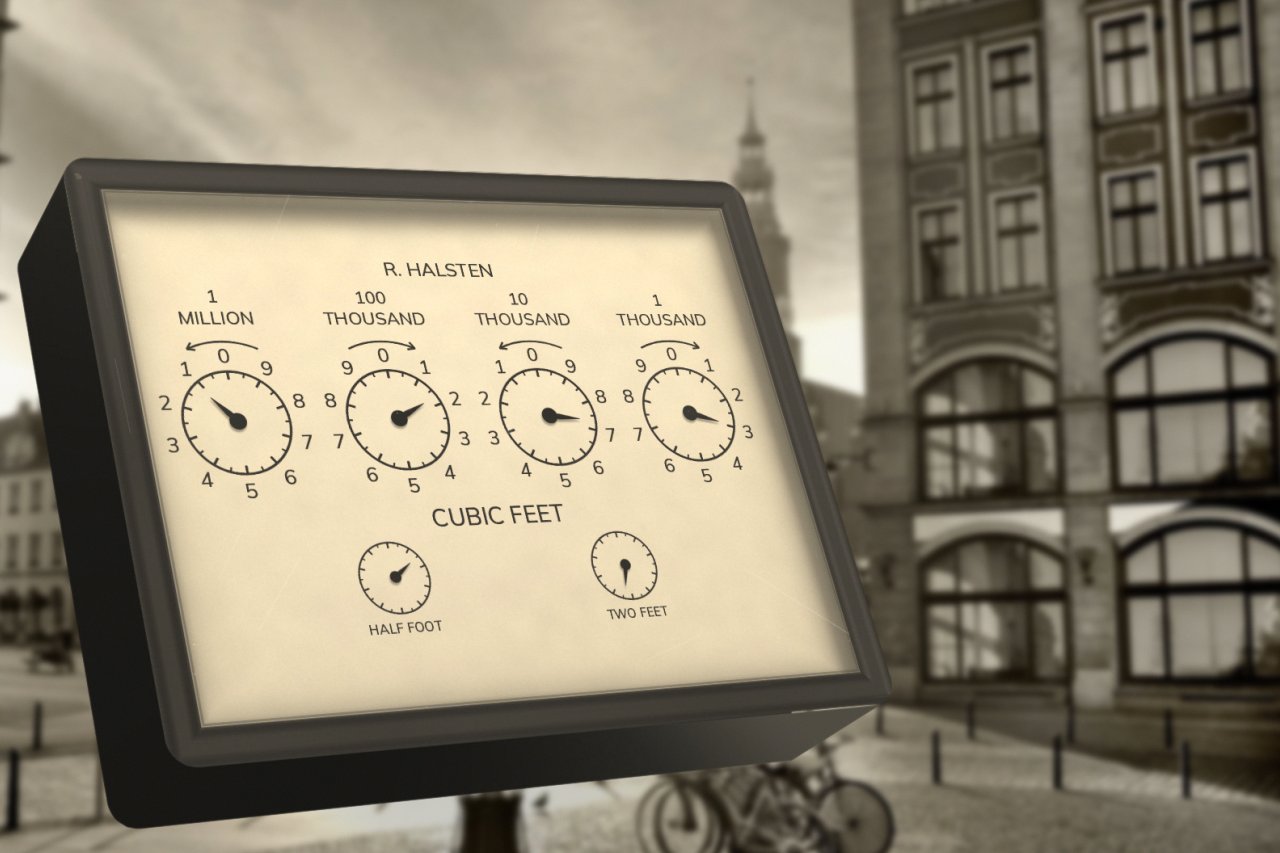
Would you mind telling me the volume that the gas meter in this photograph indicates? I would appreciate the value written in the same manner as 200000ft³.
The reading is 117300ft³
